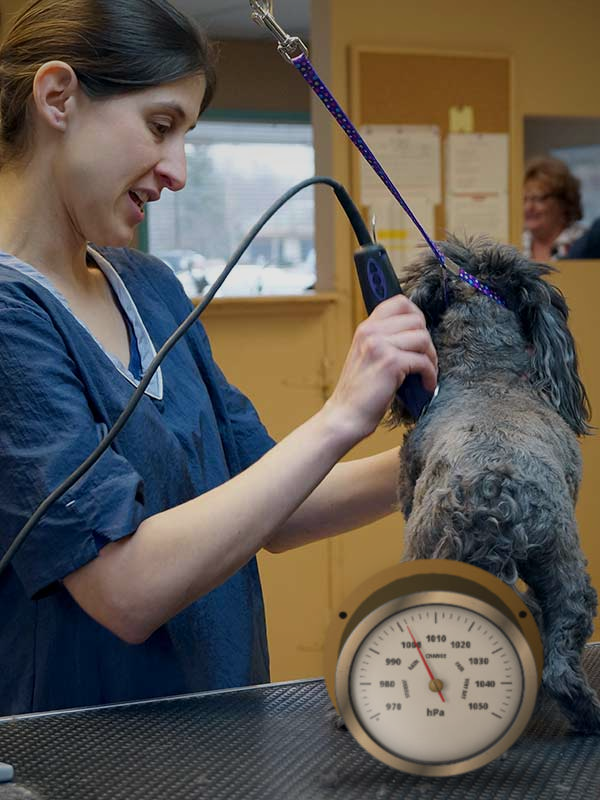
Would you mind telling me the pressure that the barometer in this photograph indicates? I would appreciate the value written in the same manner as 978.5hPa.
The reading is 1002hPa
